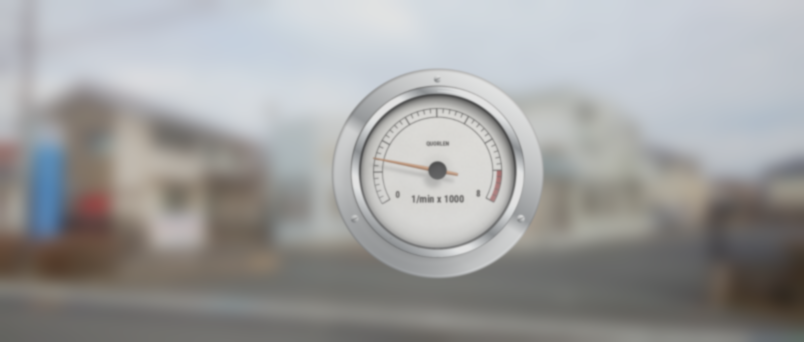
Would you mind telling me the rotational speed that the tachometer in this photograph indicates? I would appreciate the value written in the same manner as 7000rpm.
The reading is 1400rpm
